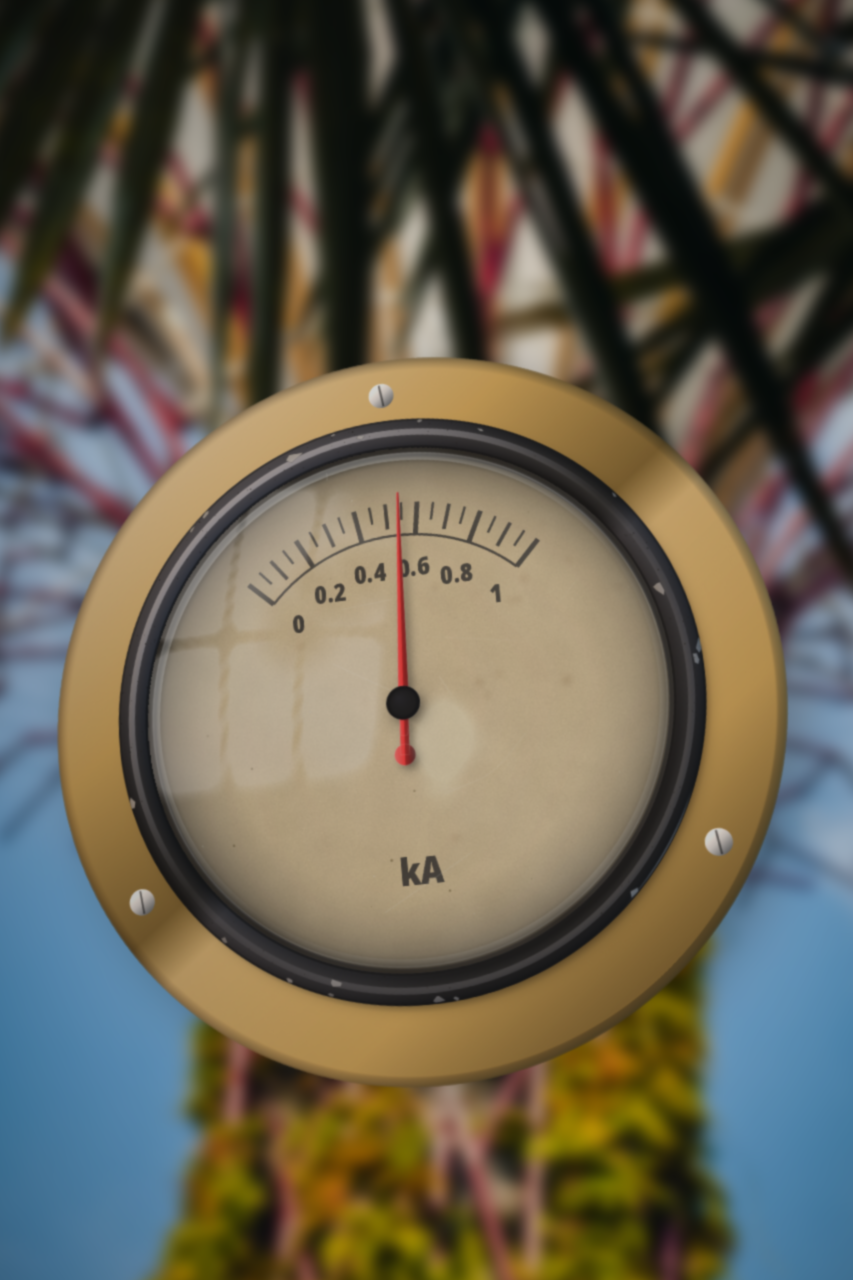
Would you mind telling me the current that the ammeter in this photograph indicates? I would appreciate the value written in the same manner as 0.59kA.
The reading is 0.55kA
